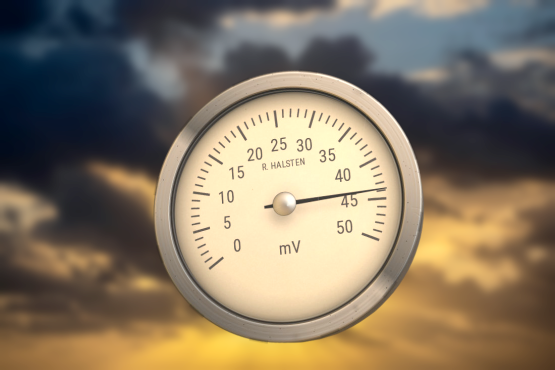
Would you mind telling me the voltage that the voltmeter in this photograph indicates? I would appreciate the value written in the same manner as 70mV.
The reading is 44mV
